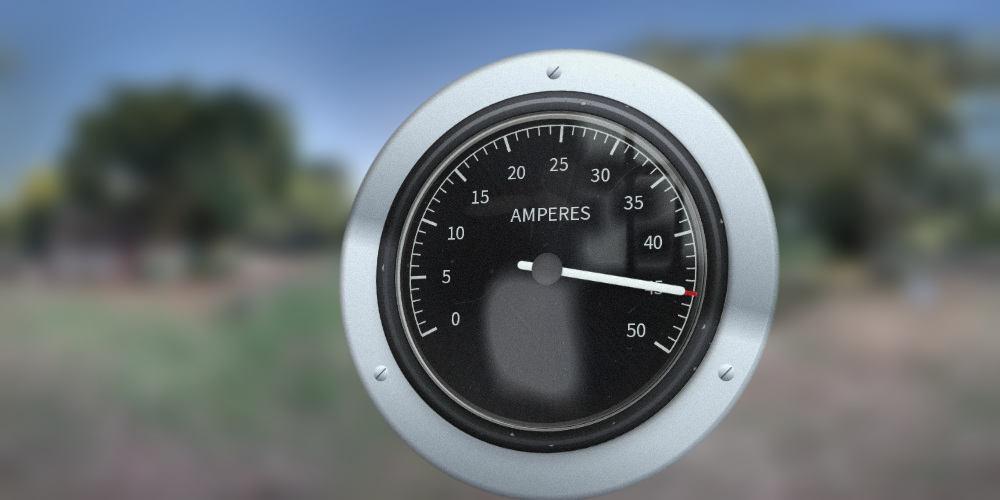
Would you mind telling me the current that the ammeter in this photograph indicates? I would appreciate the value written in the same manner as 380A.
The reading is 45A
